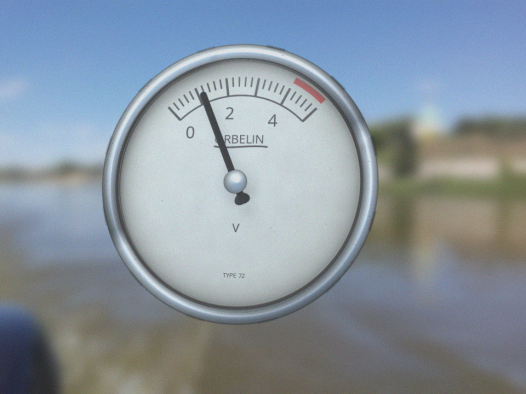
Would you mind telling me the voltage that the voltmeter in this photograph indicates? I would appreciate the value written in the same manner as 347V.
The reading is 1.2V
